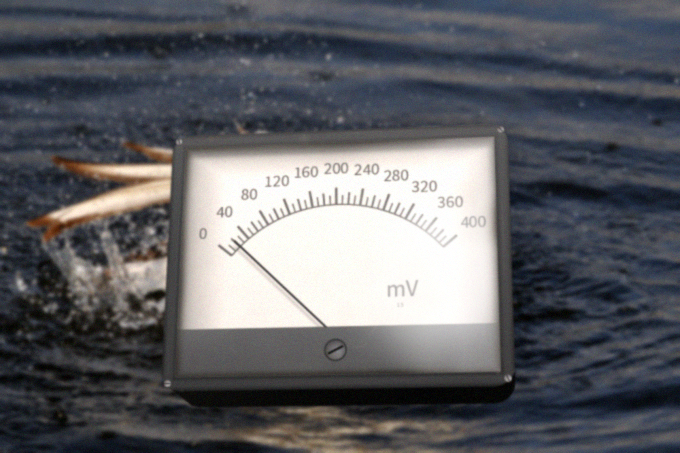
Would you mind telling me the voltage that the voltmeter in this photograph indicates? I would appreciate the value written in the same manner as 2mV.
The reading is 20mV
